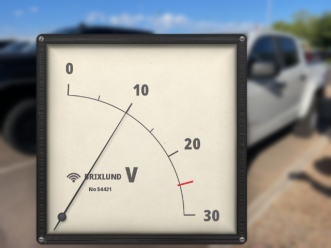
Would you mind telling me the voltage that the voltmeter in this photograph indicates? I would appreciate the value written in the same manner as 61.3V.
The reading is 10V
